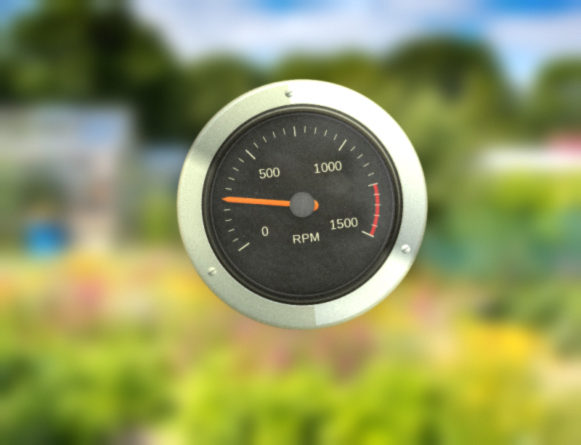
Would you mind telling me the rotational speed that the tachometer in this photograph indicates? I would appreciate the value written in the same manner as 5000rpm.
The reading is 250rpm
